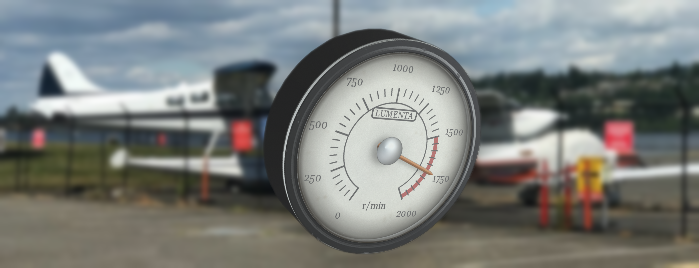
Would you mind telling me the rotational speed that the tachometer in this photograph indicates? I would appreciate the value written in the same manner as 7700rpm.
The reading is 1750rpm
